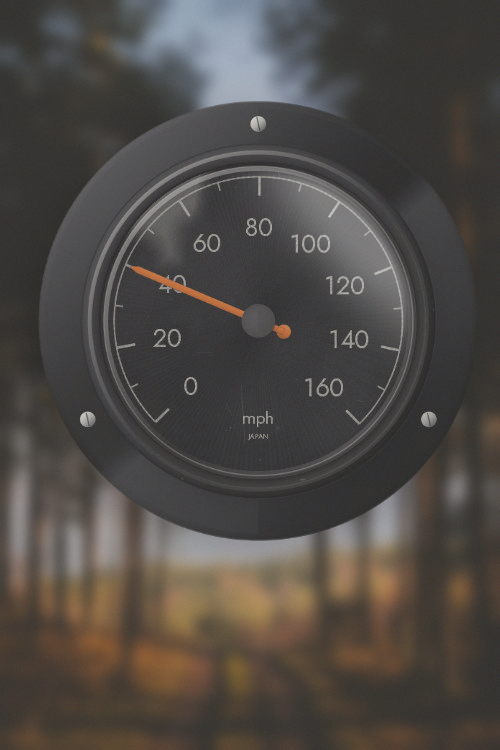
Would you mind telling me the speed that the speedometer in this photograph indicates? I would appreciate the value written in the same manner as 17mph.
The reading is 40mph
